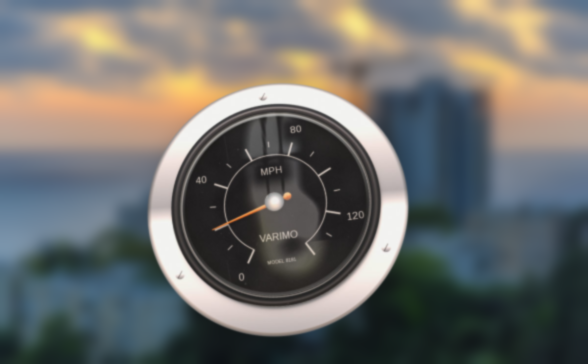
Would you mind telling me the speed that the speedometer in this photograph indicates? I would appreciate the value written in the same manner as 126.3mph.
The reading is 20mph
